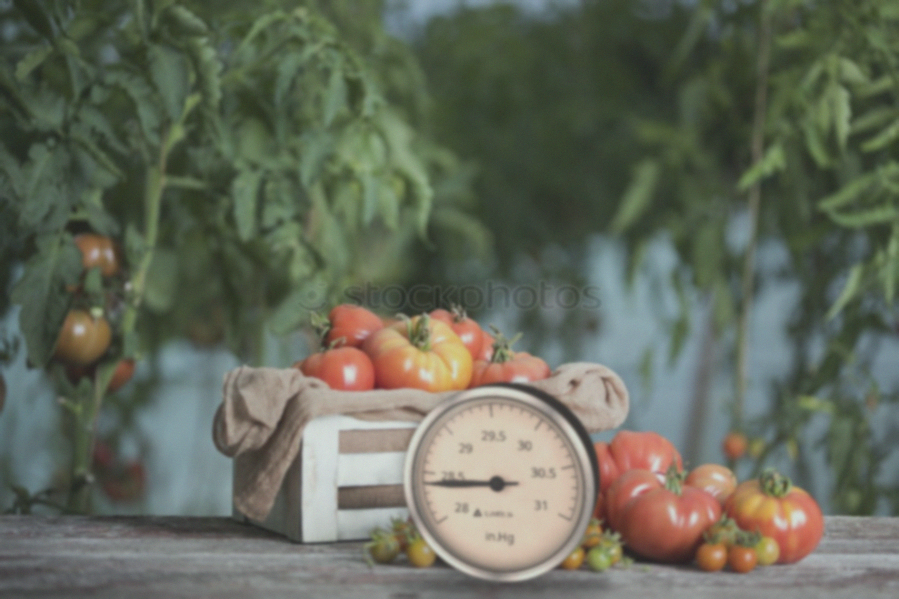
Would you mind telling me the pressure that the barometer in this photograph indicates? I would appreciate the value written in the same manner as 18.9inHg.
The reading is 28.4inHg
